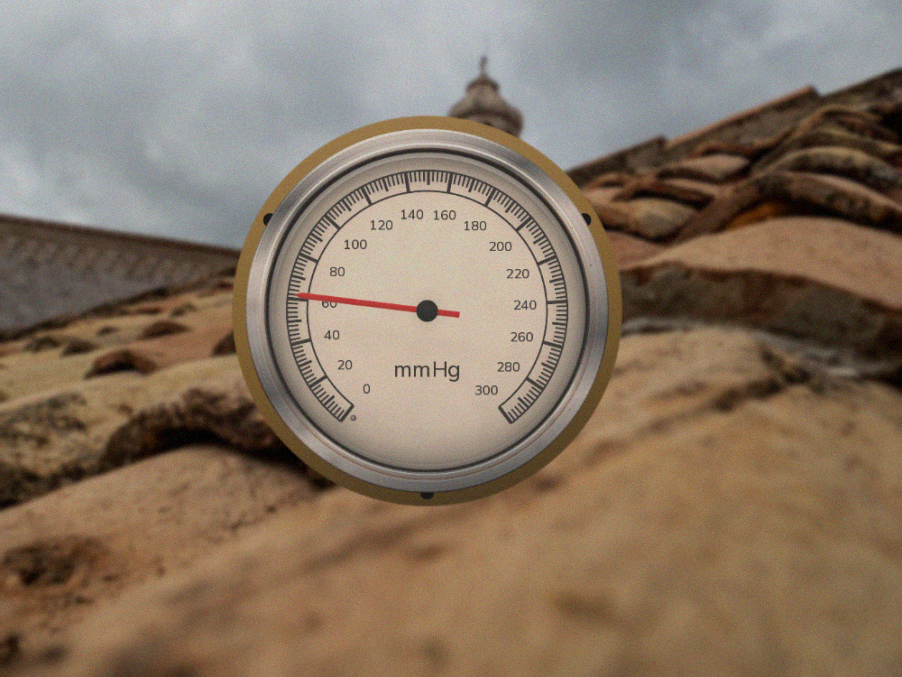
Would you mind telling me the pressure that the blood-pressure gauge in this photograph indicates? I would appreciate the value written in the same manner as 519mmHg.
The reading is 62mmHg
